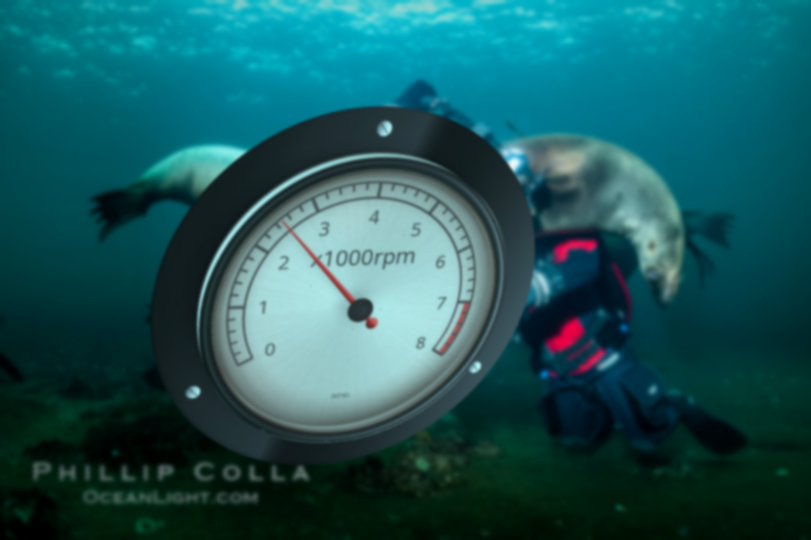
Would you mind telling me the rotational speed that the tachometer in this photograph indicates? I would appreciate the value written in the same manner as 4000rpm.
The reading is 2500rpm
